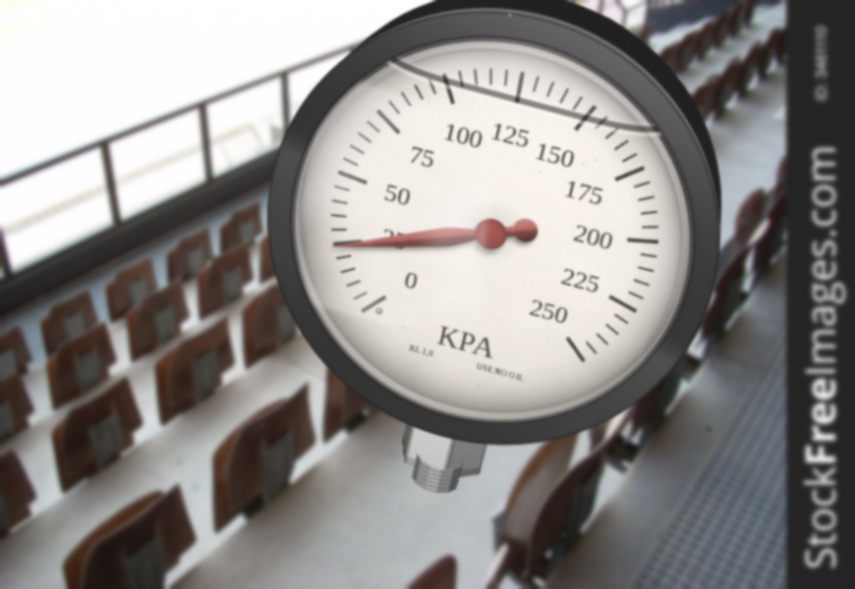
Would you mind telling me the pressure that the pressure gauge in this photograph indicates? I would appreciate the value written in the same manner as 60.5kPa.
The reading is 25kPa
